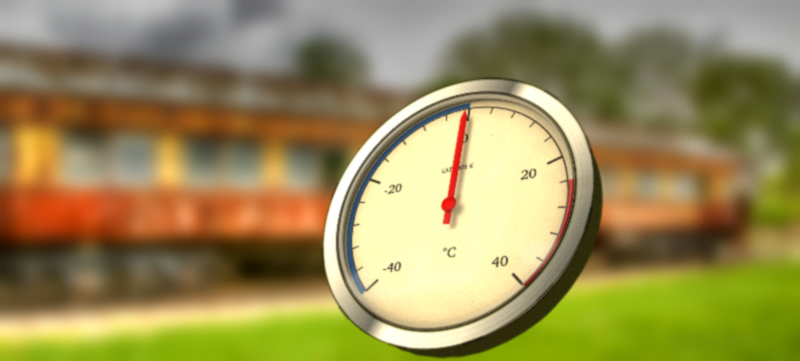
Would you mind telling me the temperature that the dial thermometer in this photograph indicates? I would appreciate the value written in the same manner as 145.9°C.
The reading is 0°C
